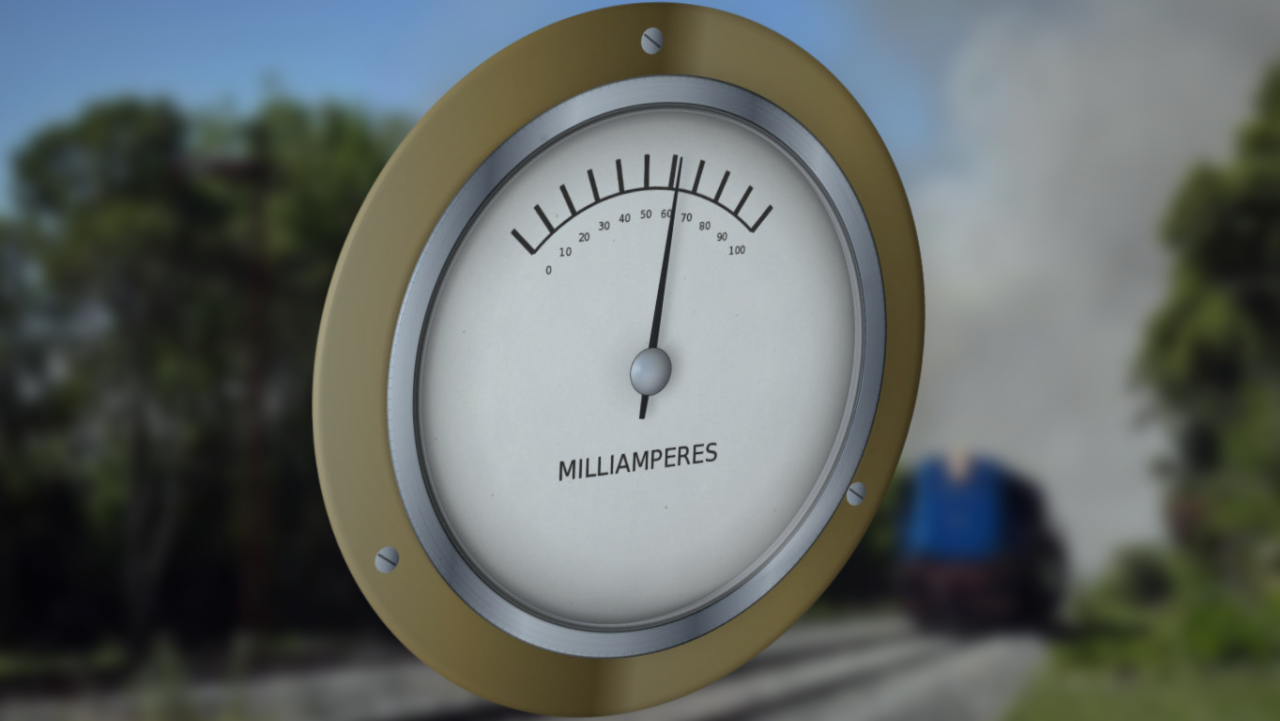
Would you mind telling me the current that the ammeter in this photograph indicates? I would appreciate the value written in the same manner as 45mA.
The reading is 60mA
